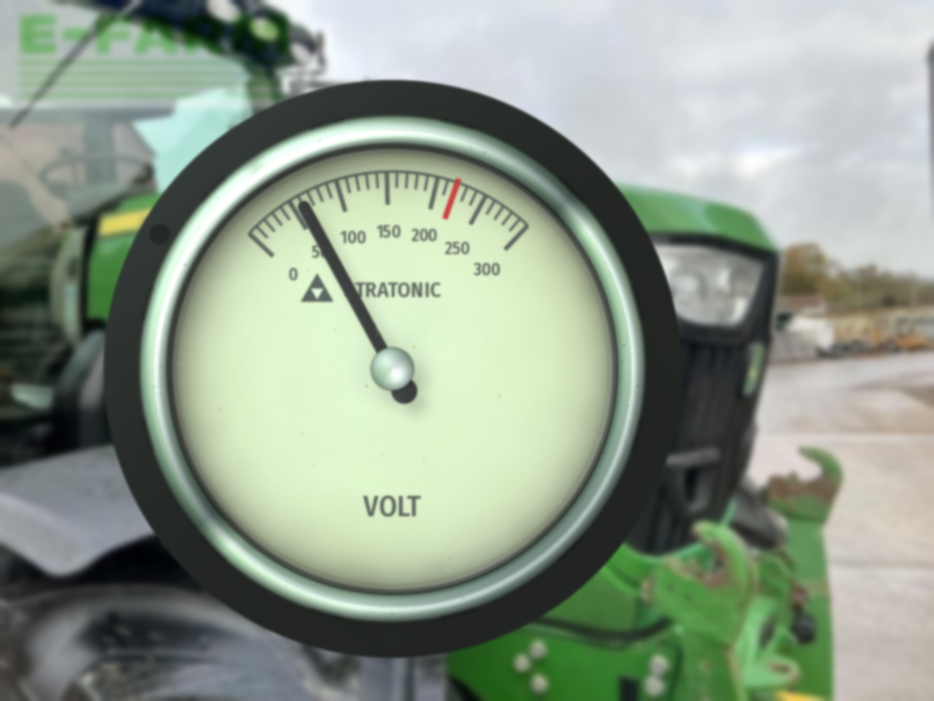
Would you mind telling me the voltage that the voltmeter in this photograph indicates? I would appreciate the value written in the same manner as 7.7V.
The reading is 60V
